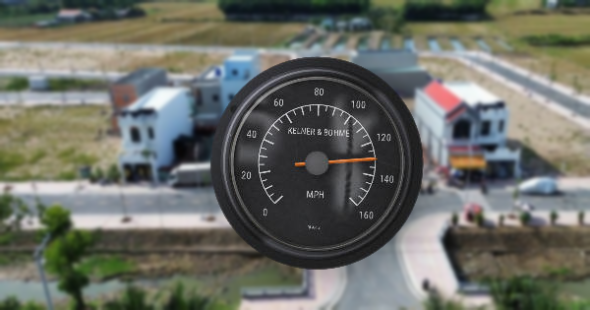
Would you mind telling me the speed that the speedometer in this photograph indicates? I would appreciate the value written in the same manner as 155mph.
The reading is 130mph
